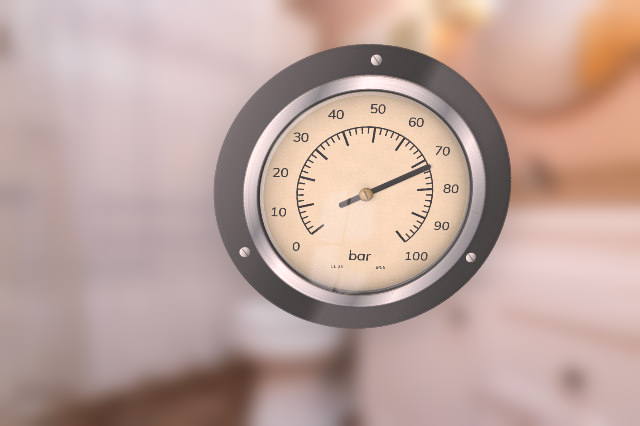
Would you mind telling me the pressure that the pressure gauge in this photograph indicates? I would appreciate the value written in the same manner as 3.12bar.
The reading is 72bar
